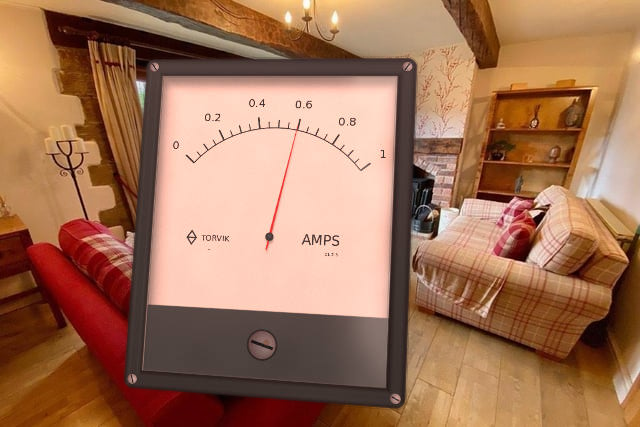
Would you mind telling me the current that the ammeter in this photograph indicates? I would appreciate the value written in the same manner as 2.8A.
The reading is 0.6A
